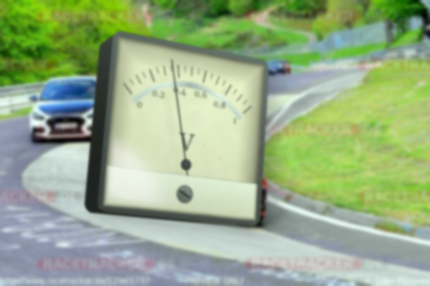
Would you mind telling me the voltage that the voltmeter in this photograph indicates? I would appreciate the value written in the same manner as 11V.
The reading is 0.35V
